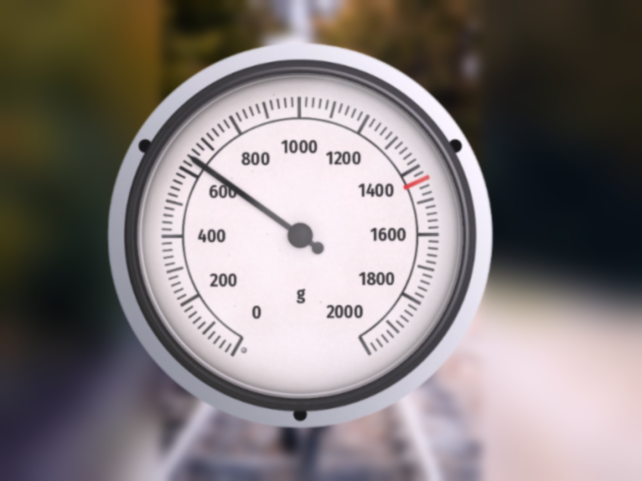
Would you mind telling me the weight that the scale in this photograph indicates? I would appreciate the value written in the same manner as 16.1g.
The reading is 640g
